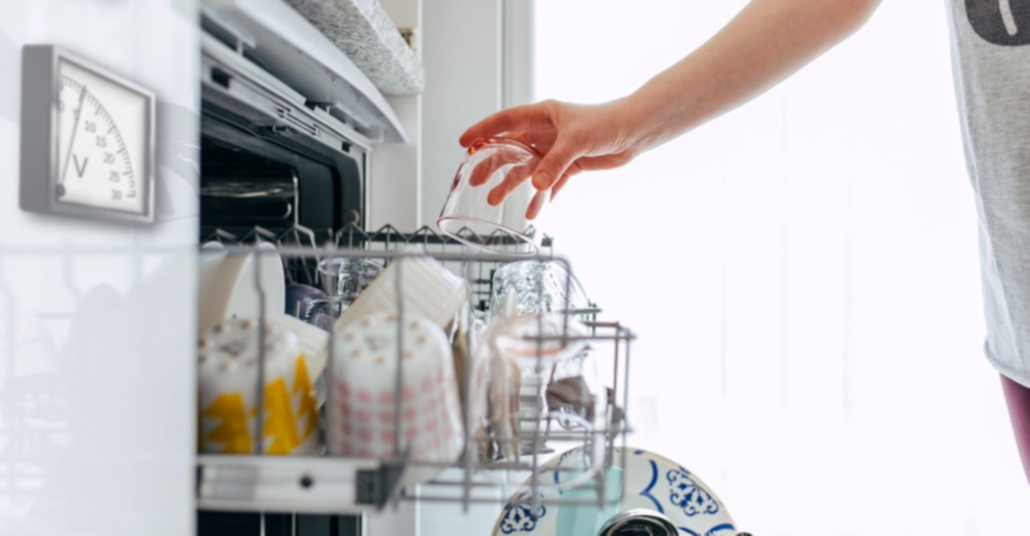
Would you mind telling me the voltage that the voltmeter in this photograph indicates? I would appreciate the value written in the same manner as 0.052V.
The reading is 5V
